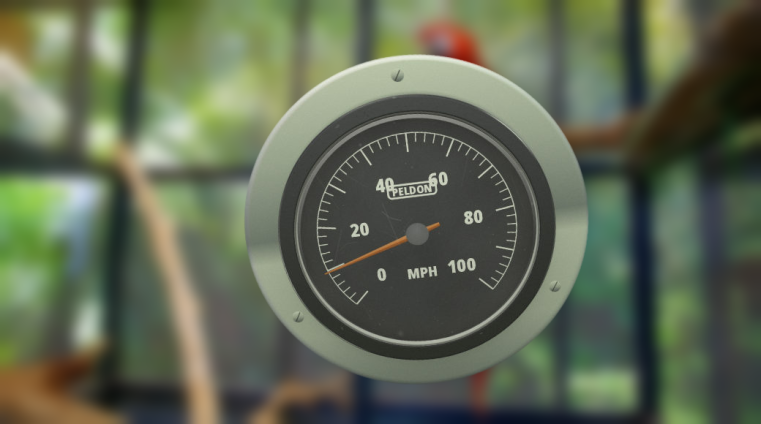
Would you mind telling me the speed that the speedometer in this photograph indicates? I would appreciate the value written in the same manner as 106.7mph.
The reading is 10mph
